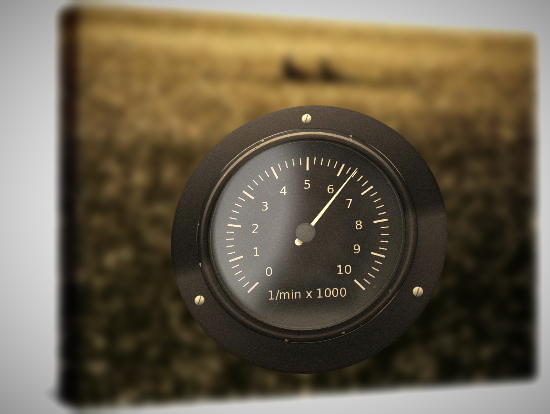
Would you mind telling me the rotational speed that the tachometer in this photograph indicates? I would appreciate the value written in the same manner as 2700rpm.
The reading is 6400rpm
